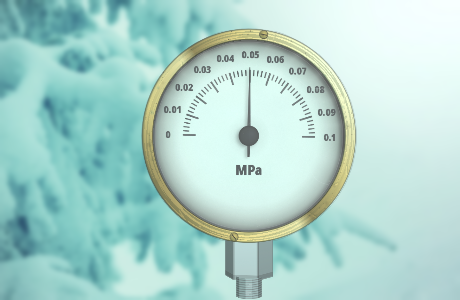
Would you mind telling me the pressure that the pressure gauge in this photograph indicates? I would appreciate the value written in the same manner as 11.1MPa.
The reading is 0.05MPa
